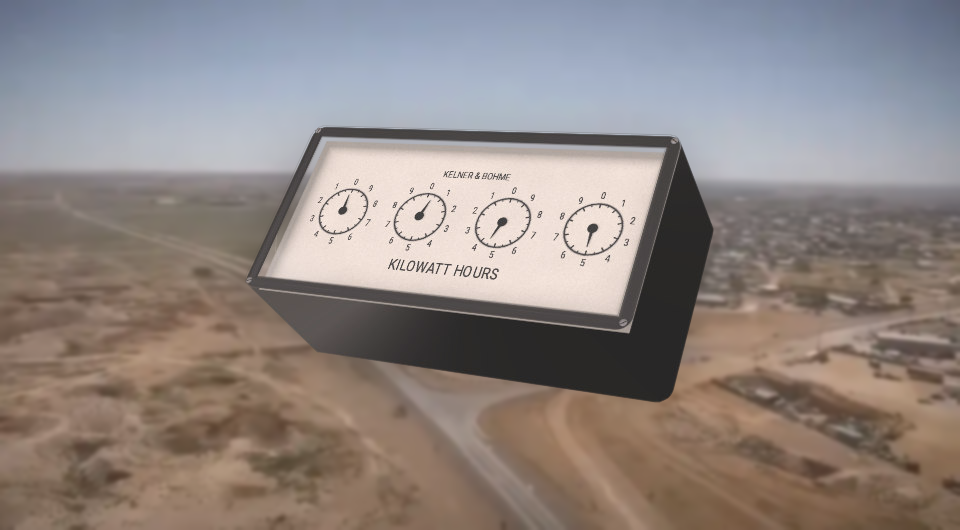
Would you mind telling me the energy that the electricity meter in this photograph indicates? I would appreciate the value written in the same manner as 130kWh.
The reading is 45kWh
